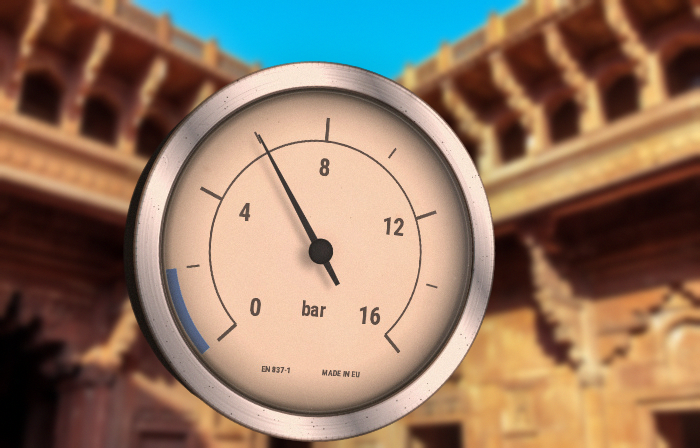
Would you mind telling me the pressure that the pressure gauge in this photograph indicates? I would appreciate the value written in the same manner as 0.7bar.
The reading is 6bar
